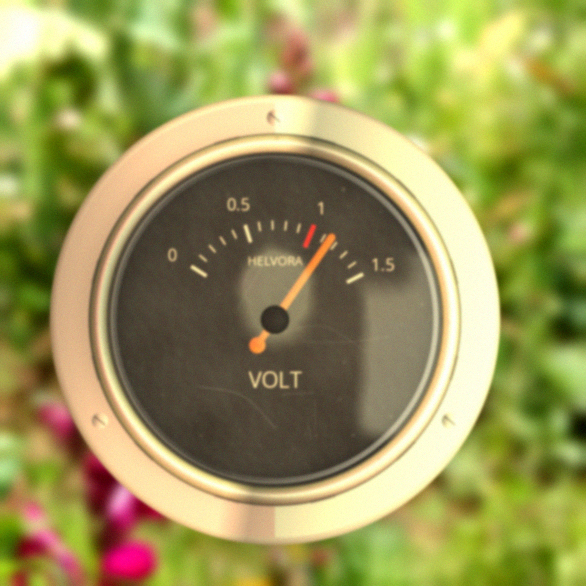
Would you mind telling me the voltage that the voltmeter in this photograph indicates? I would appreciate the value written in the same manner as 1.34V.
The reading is 1.15V
